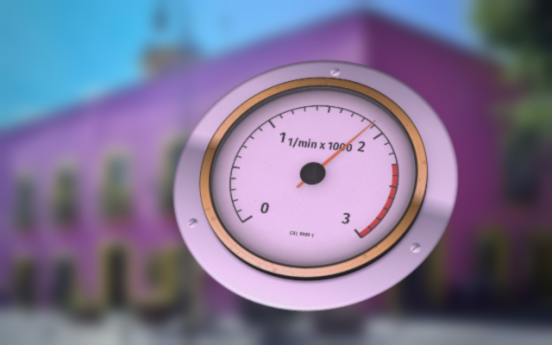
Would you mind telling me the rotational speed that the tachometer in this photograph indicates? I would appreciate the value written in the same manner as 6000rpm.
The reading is 1900rpm
